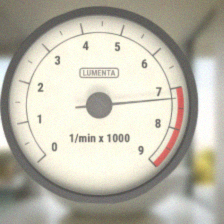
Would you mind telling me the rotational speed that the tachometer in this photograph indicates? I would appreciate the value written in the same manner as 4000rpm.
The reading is 7250rpm
